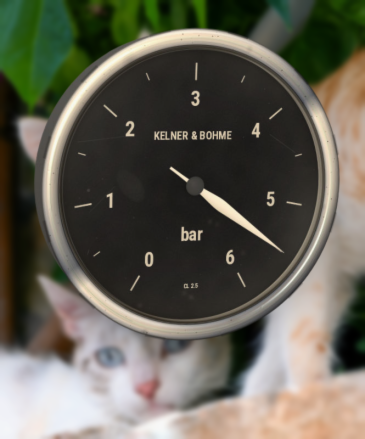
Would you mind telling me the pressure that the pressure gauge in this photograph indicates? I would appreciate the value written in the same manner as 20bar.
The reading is 5.5bar
